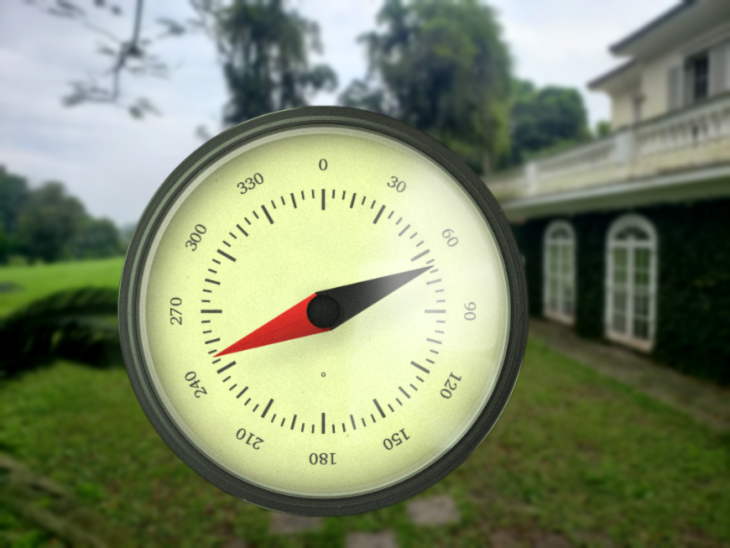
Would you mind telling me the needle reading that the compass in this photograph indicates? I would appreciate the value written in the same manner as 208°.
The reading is 247.5°
